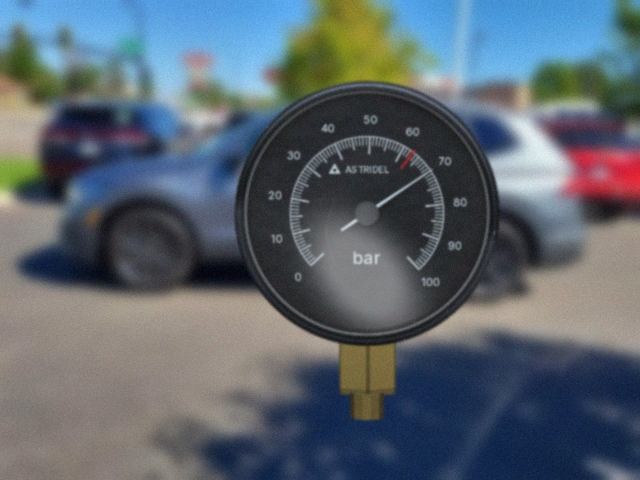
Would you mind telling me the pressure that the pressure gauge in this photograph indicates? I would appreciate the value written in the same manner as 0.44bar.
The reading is 70bar
